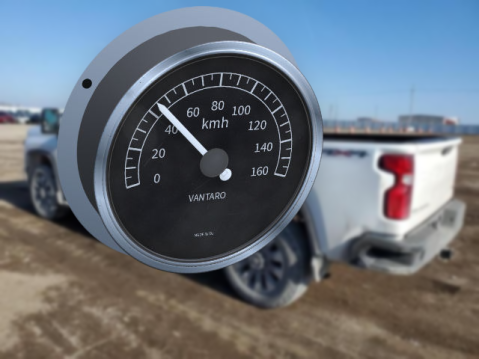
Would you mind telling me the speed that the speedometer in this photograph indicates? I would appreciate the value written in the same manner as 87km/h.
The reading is 45km/h
